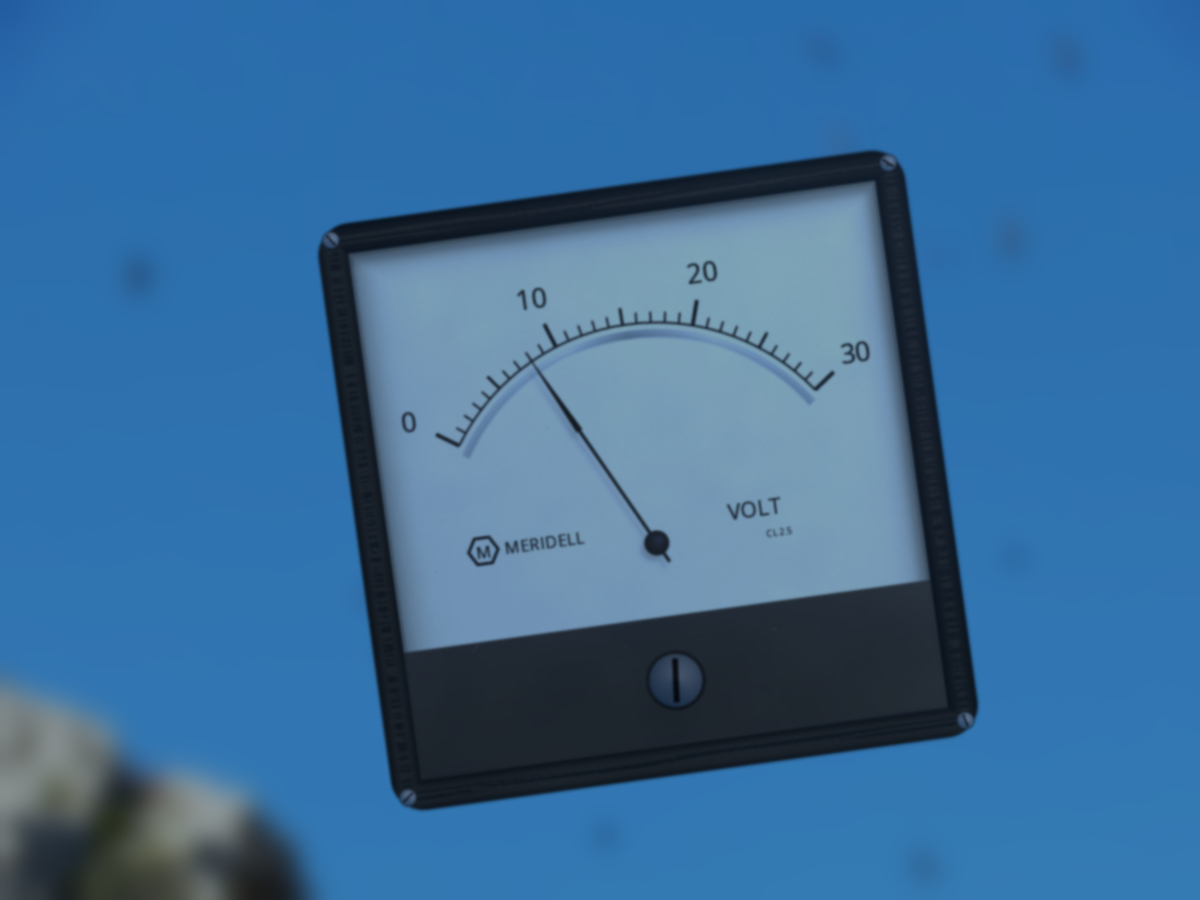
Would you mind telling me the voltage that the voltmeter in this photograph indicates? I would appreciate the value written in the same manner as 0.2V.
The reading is 8V
